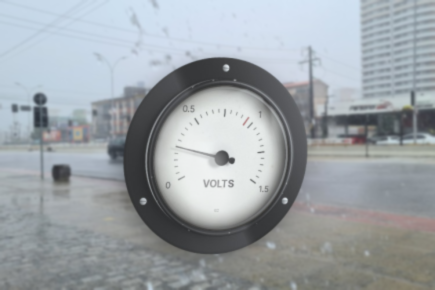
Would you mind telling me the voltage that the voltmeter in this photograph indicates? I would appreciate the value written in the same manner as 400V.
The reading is 0.25V
